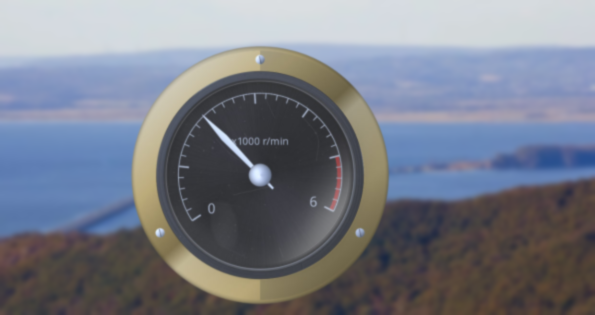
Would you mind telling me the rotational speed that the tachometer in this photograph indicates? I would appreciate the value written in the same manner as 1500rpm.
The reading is 2000rpm
